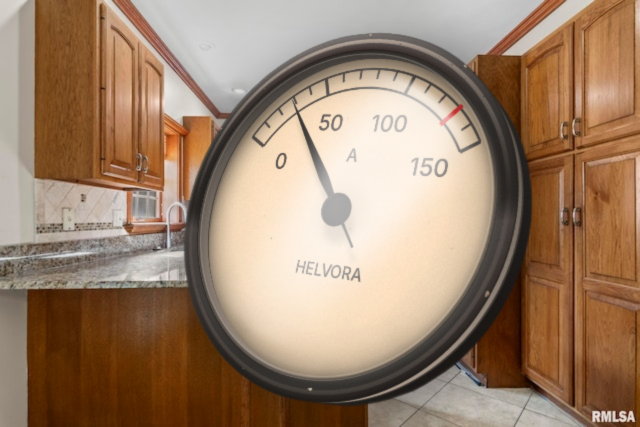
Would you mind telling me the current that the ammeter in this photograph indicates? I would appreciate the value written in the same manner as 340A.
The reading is 30A
